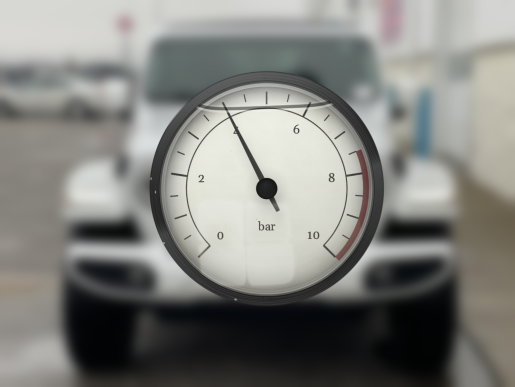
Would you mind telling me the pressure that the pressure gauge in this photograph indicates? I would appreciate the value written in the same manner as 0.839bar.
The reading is 4bar
